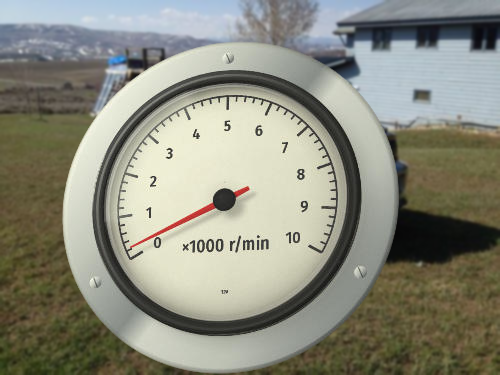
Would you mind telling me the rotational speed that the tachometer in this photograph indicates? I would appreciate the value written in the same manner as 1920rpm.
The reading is 200rpm
